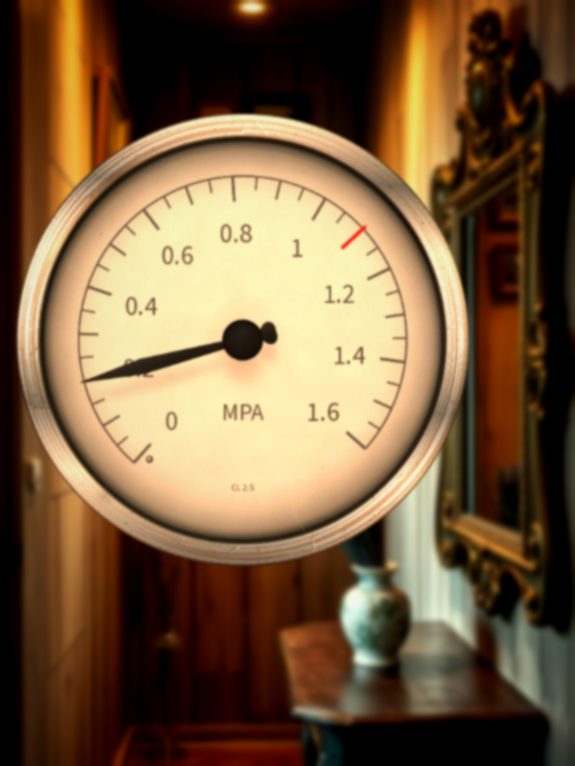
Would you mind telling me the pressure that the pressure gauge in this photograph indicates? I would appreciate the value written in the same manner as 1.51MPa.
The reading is 0.2MPa
